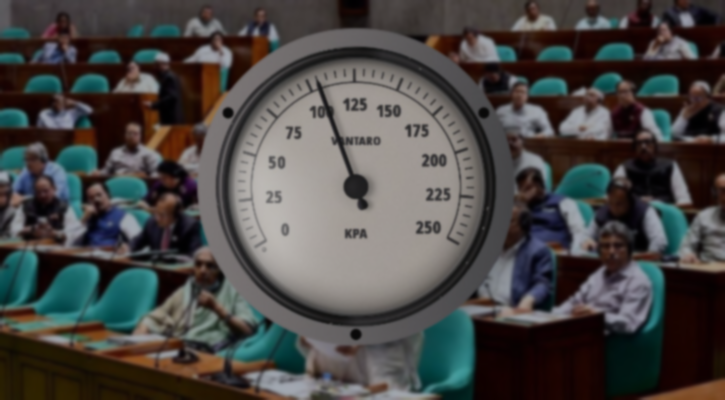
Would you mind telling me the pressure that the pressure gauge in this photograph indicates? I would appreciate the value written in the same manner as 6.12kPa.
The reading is 105kPa
